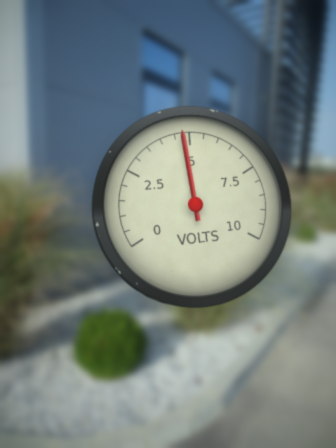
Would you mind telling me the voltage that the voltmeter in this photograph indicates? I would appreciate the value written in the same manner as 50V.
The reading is 4.75V
